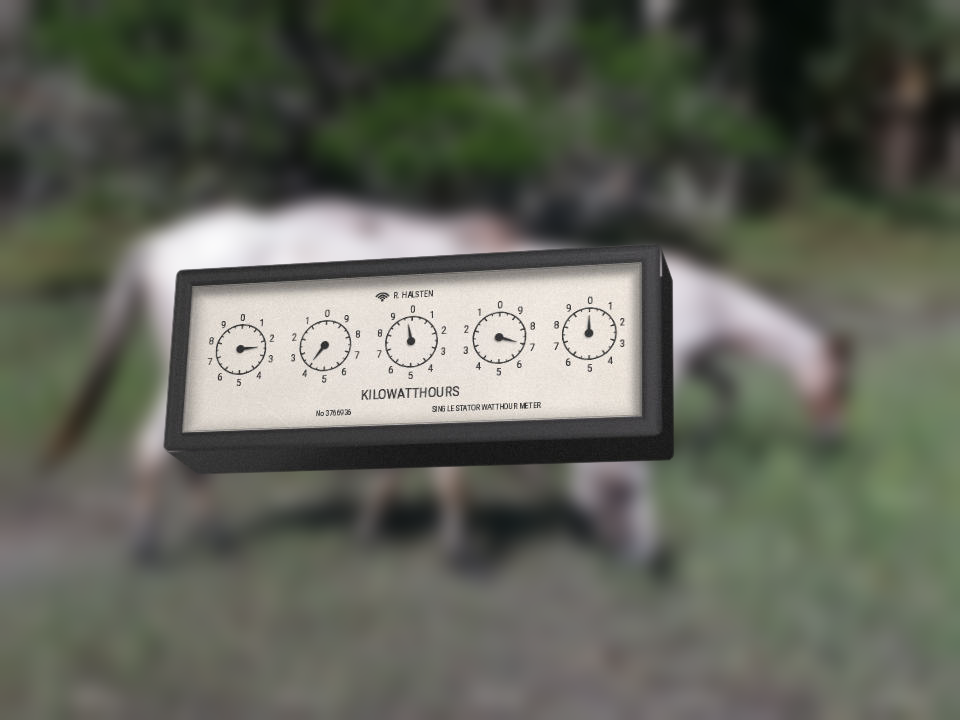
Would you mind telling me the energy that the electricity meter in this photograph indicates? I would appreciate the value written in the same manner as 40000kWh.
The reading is 23970kWh
